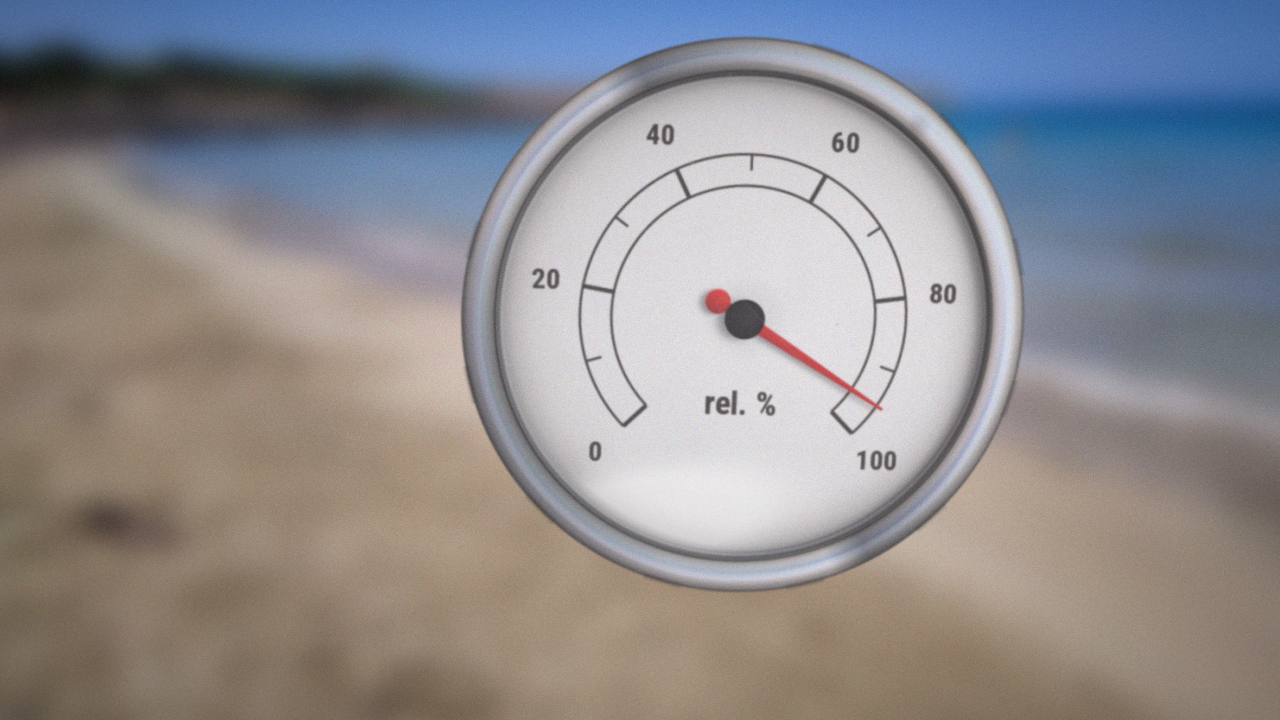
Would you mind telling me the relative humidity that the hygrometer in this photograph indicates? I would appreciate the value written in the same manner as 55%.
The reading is 95%
